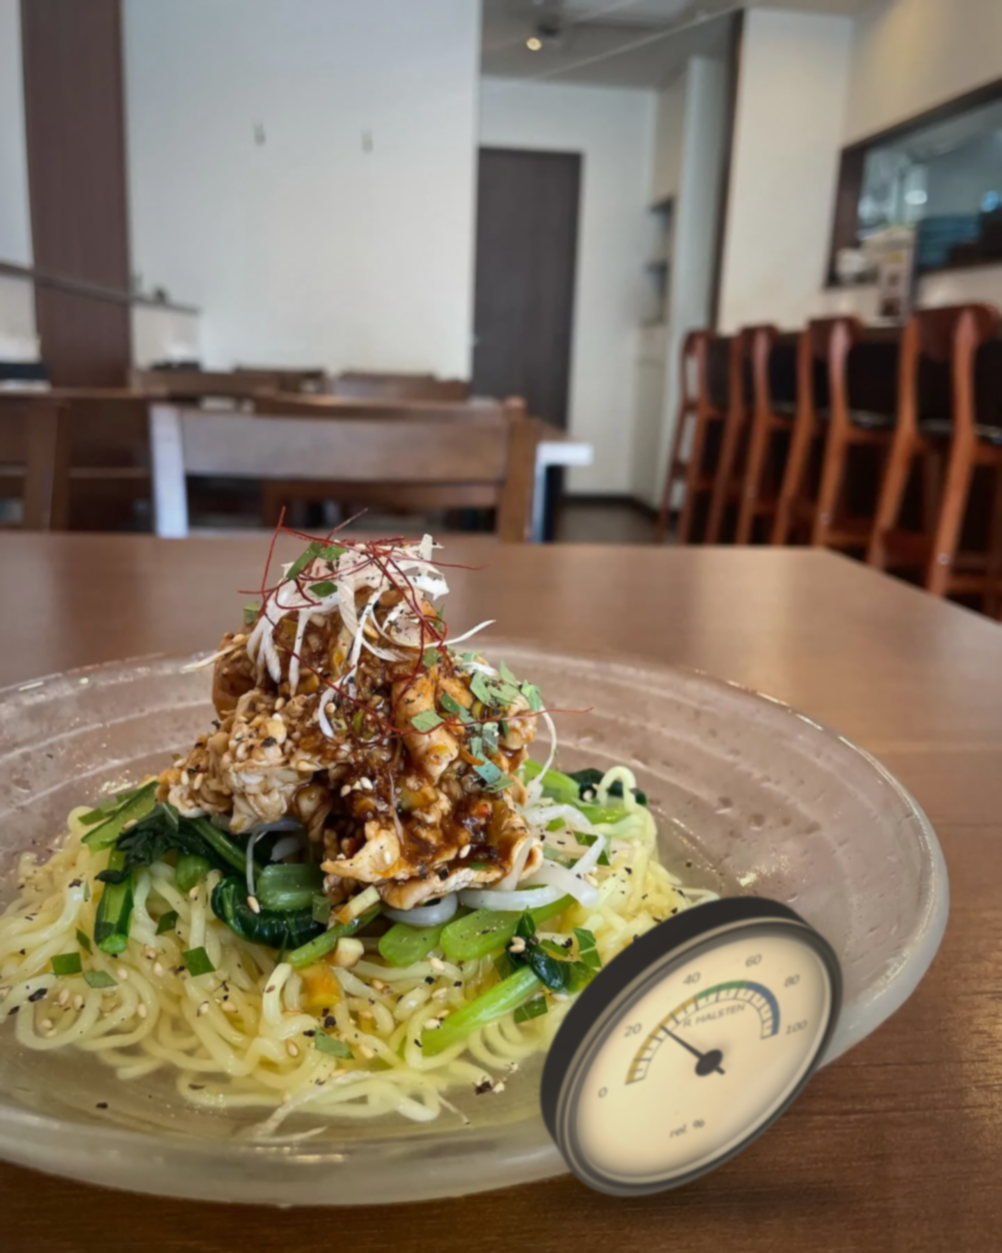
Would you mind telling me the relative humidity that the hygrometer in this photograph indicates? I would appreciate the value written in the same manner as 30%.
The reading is 25%
